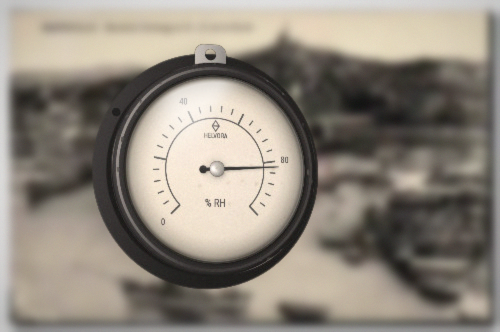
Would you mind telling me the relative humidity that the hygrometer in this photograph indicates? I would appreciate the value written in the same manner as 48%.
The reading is 82%
